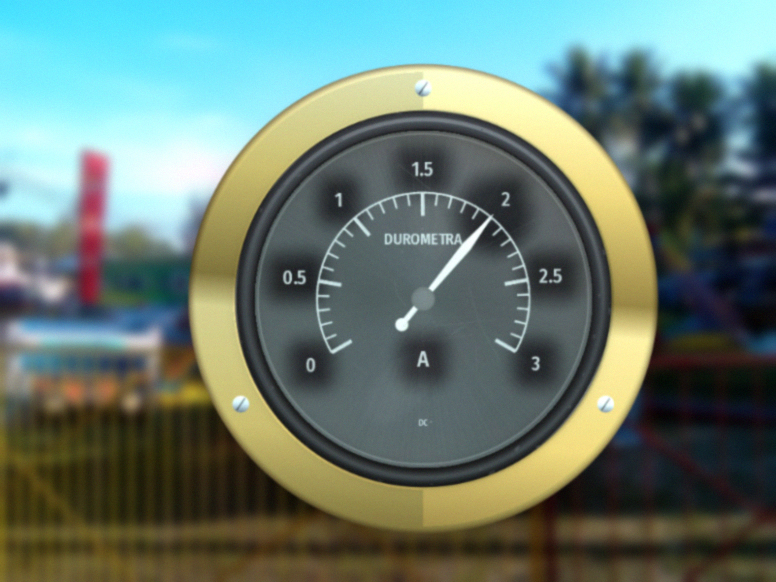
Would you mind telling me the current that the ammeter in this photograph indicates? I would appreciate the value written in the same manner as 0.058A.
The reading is 2A
